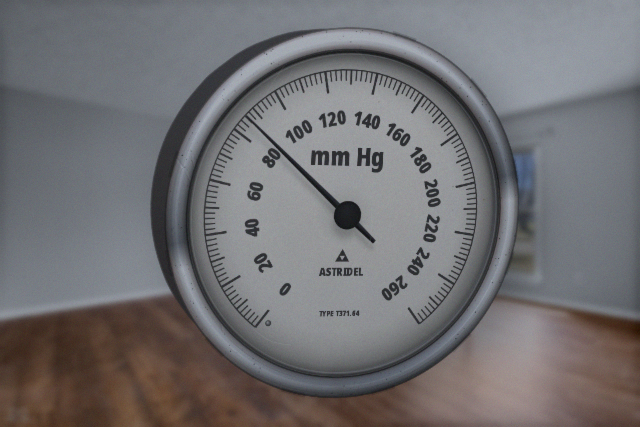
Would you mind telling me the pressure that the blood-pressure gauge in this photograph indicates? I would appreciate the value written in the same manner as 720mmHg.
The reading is 86mmHg
